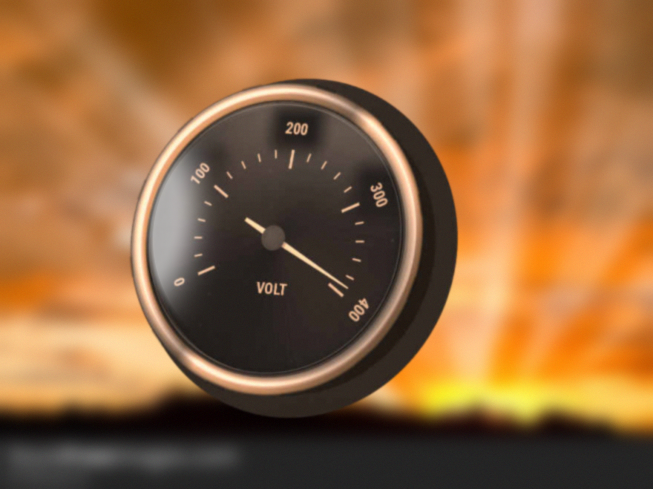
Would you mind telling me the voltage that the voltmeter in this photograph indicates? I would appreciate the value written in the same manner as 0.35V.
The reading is 390V
